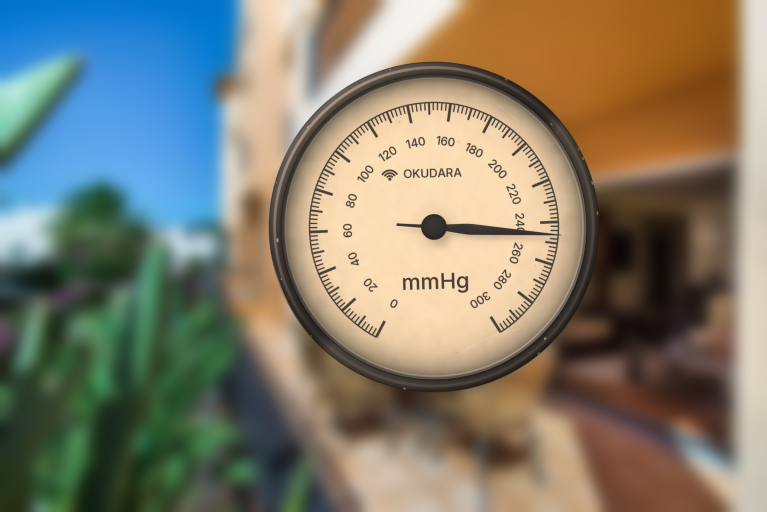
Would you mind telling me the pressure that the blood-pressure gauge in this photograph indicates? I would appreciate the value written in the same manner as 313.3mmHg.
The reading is 246mmHg
